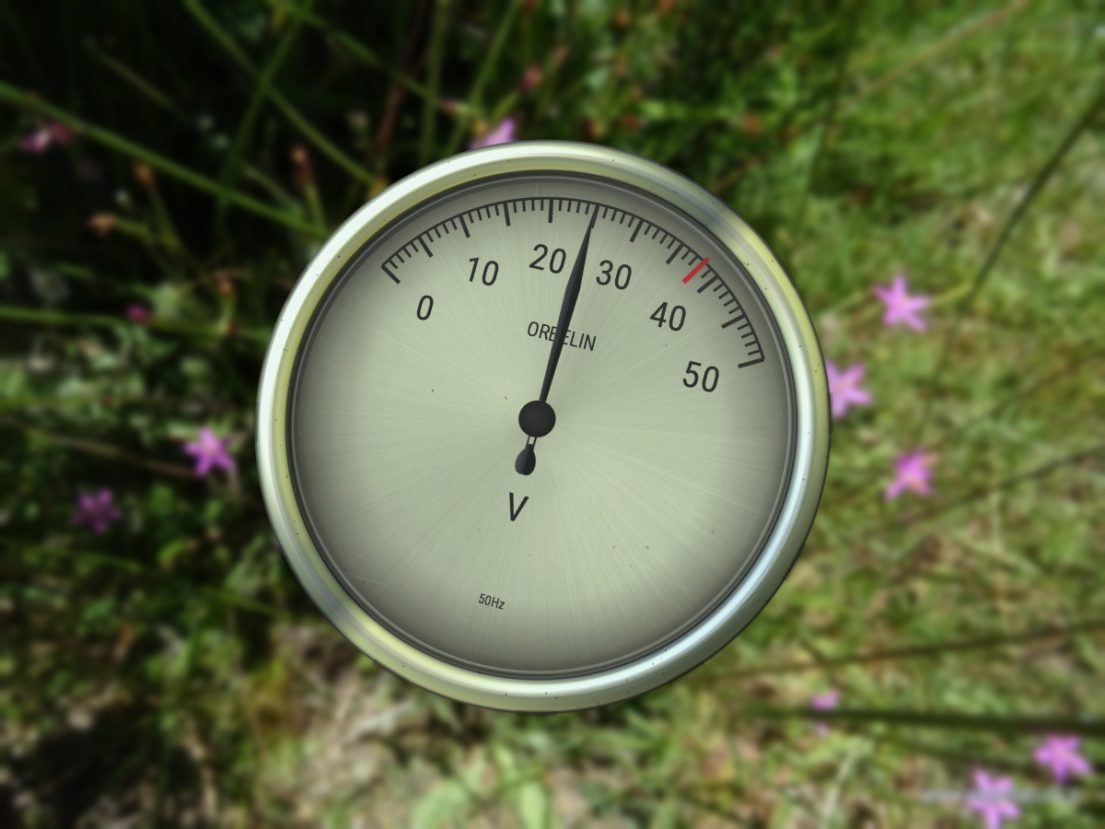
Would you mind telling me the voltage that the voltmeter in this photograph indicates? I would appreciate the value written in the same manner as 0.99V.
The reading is 25V
